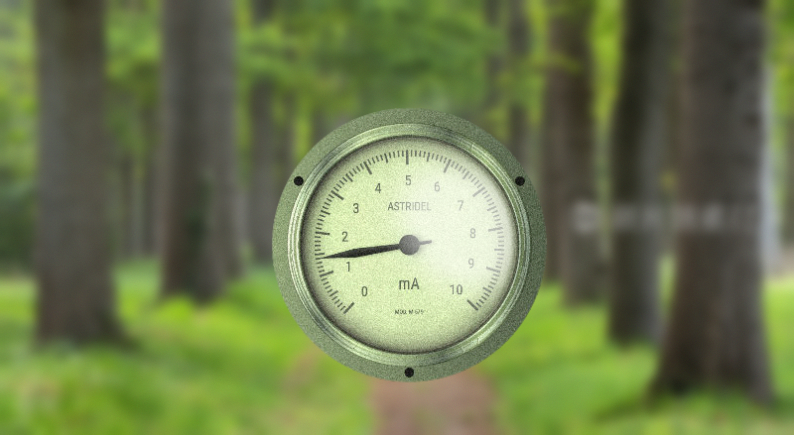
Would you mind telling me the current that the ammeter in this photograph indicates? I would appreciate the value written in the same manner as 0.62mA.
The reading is 1.4mA
